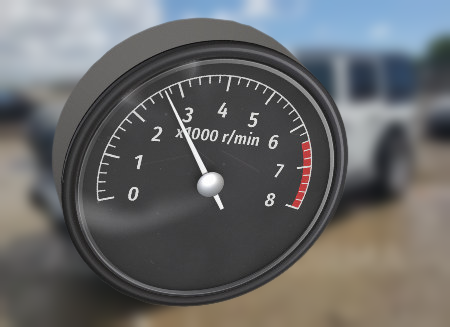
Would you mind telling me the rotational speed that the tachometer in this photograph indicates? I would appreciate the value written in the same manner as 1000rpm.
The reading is 2700rpm
